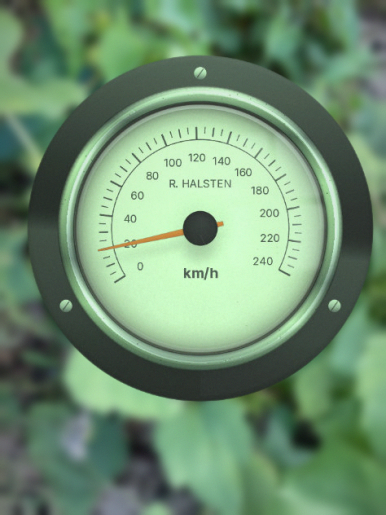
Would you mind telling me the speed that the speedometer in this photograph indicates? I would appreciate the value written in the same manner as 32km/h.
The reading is 20km/h
